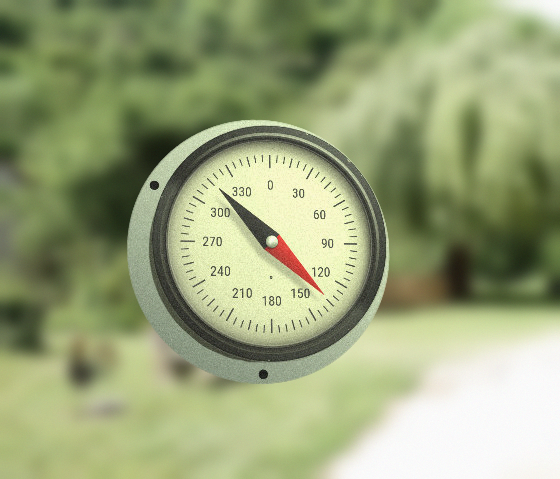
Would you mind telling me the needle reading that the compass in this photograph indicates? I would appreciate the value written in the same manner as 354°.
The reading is 135°
